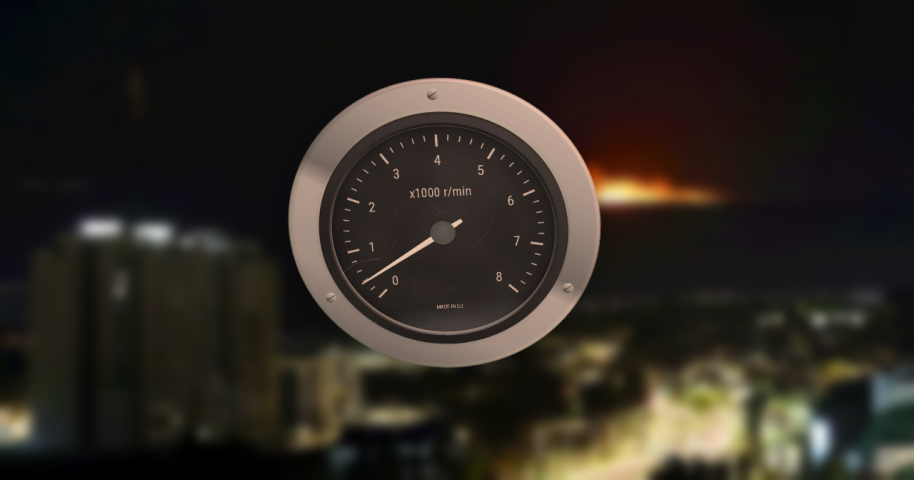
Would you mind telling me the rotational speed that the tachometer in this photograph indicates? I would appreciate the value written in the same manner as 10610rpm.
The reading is 400rpm
